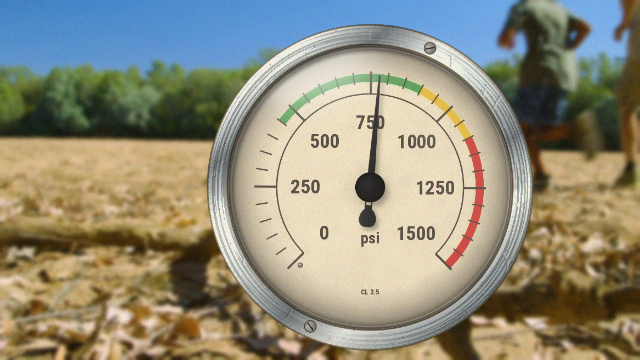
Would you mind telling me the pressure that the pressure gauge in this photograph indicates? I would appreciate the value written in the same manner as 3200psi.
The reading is 775psi
